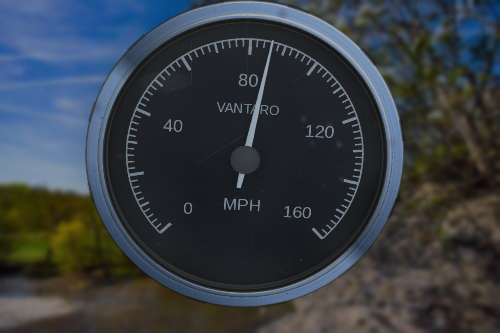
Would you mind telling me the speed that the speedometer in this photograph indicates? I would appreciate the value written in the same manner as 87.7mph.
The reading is 86mph
